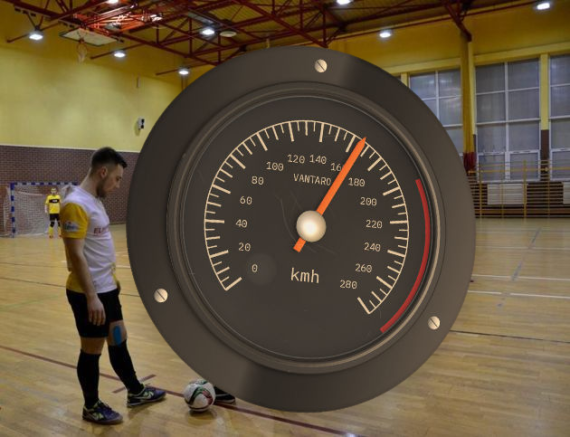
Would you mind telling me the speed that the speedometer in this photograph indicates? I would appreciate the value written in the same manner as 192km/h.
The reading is 165km/h
